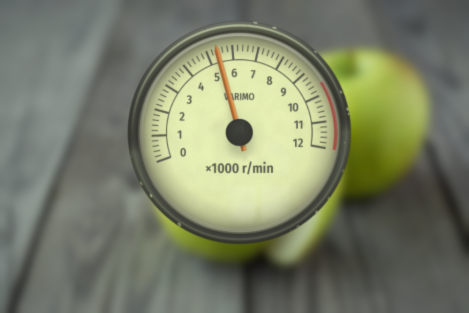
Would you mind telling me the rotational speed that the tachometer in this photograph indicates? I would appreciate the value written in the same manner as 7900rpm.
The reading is 5400rpm
